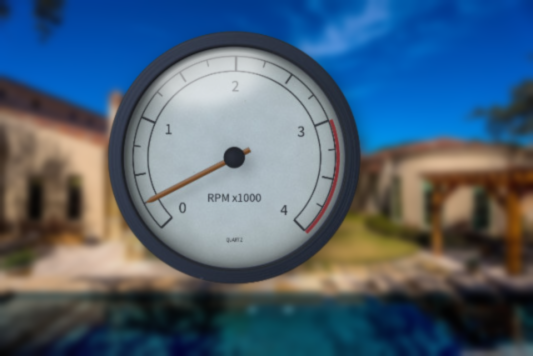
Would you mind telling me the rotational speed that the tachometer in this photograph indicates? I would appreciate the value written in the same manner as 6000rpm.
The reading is 250rpm
